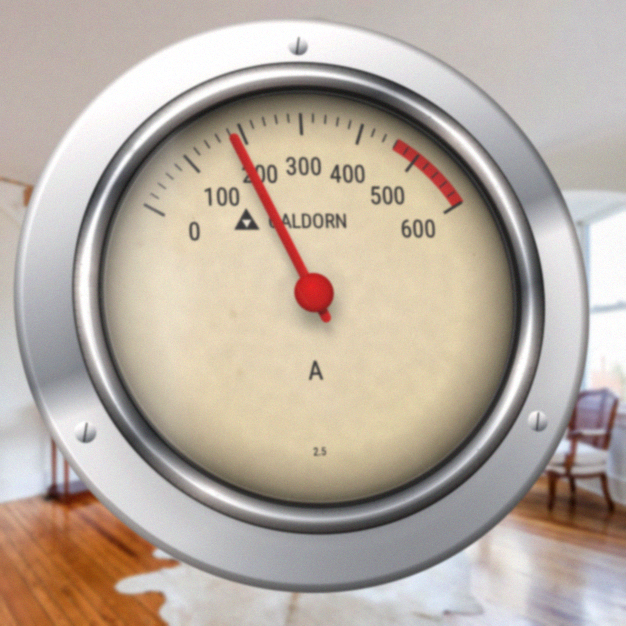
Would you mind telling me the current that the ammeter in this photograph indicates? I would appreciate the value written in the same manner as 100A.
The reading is 180A
